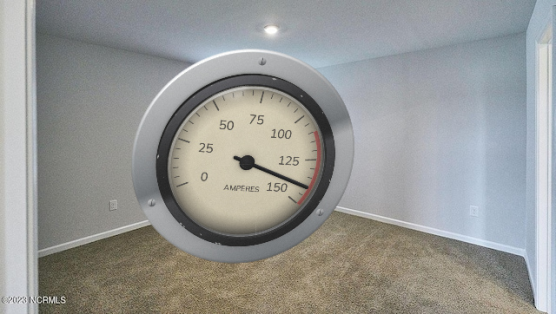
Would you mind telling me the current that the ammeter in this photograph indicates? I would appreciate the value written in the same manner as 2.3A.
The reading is 140A
